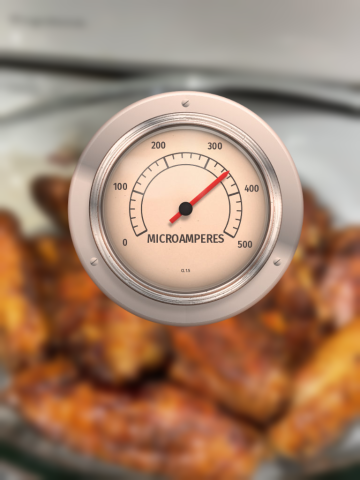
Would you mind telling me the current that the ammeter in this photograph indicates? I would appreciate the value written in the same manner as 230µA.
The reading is 350µA
